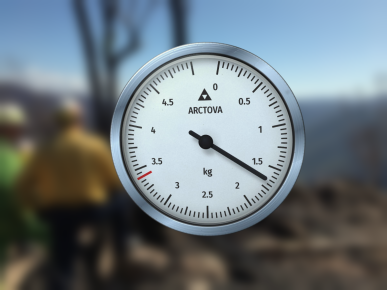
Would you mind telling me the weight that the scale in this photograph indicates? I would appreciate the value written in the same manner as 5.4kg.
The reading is 1.65kg
